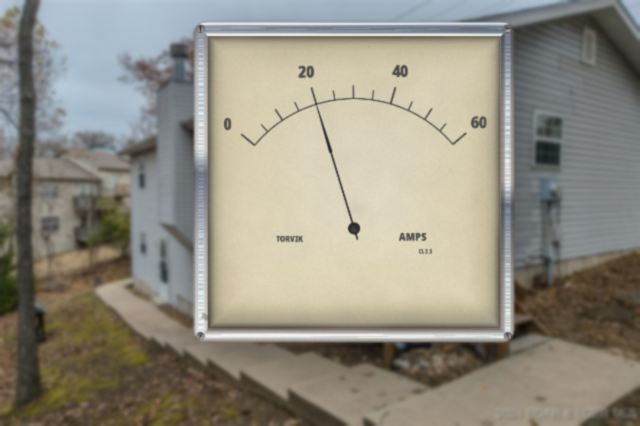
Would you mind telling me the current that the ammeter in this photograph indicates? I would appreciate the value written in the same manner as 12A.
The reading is 20A
